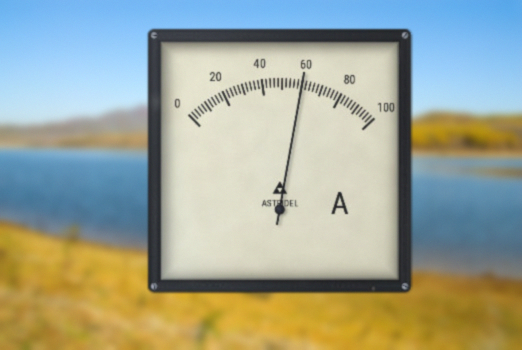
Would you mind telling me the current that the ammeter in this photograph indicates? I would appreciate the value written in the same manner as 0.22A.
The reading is 60A
